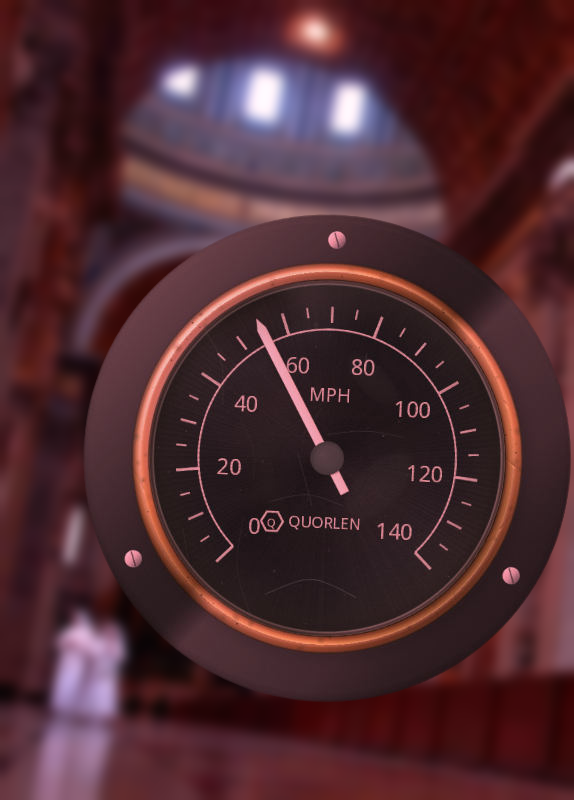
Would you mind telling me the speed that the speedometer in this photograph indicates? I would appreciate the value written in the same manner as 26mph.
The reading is 55mph
